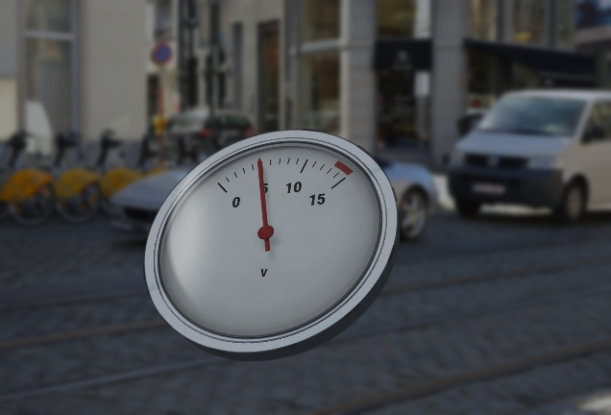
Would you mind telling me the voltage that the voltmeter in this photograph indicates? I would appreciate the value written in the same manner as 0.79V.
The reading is 5V
